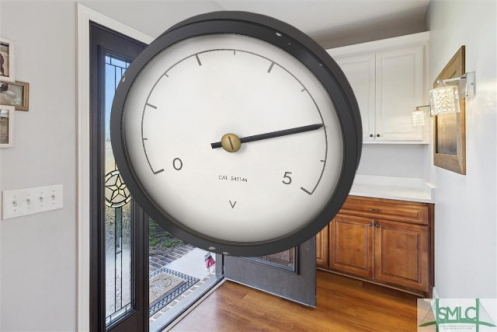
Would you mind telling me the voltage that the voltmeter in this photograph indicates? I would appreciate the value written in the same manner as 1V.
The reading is 4V
